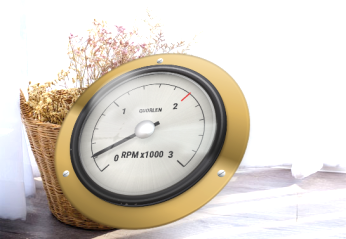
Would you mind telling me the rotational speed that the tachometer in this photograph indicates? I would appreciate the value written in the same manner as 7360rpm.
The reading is 200rpm
